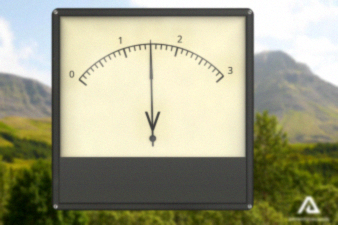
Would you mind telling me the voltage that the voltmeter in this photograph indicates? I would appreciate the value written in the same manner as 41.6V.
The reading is 1.5V
